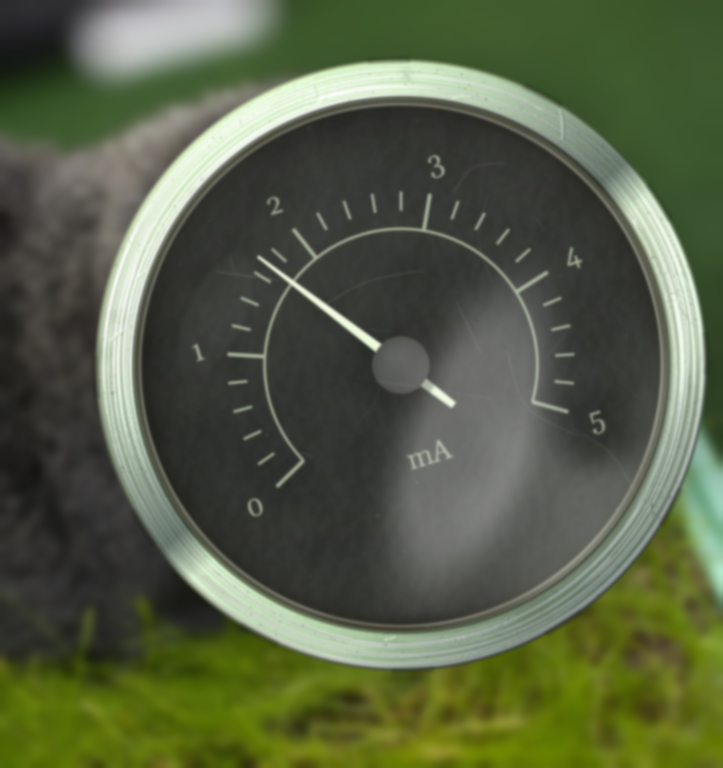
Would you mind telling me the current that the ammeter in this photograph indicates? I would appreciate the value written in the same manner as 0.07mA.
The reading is 1.7mA
